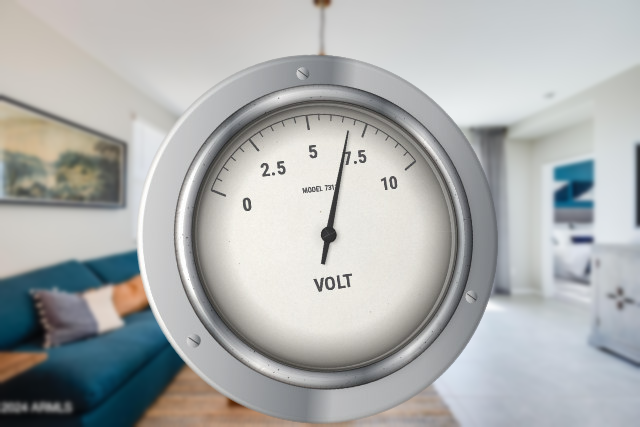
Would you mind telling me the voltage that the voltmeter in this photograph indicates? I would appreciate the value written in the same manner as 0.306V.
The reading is 6.75V
